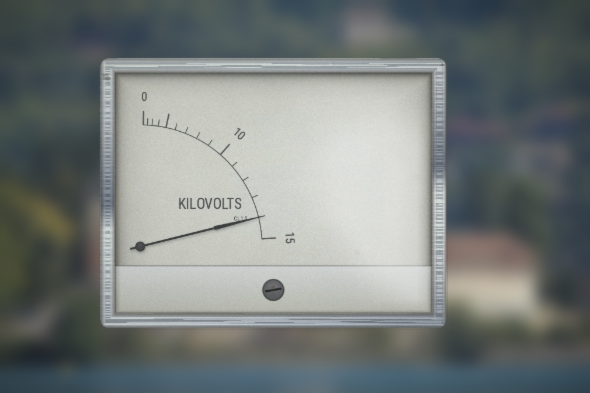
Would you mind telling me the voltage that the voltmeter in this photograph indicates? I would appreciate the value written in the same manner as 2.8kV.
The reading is 14kV
